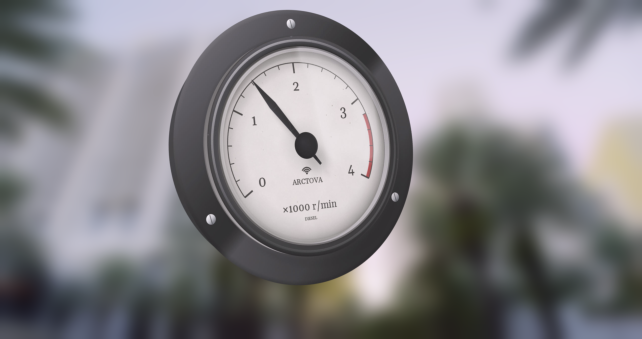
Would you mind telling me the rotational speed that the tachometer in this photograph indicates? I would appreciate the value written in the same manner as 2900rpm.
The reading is 1400rpm
